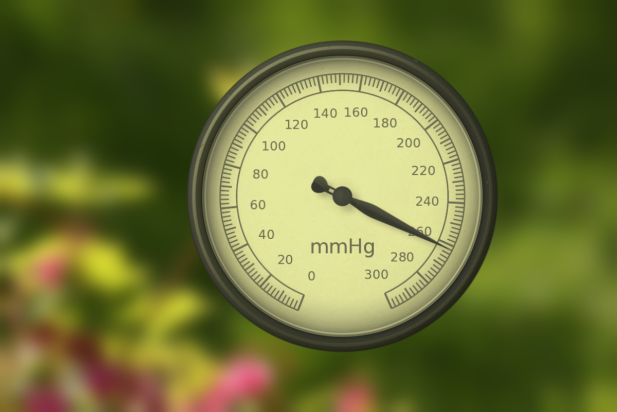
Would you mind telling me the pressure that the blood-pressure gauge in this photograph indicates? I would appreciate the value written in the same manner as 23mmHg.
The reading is 262mmHg
